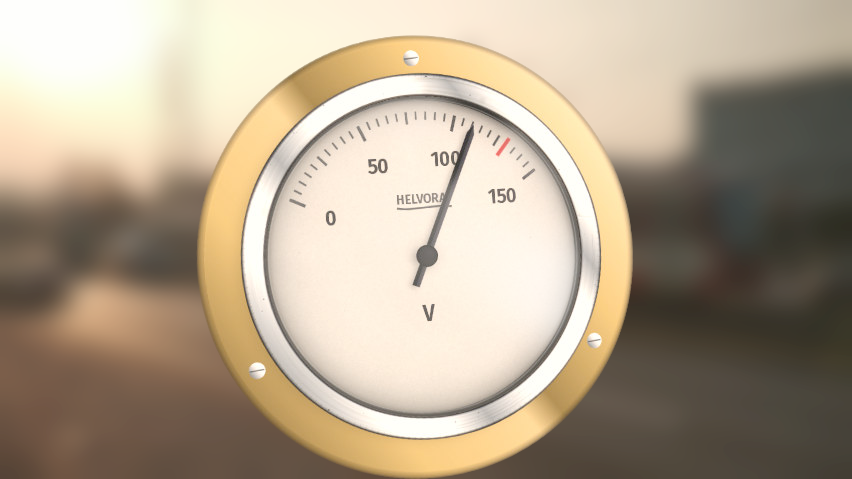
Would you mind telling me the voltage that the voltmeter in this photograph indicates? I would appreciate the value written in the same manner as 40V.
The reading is 110V
